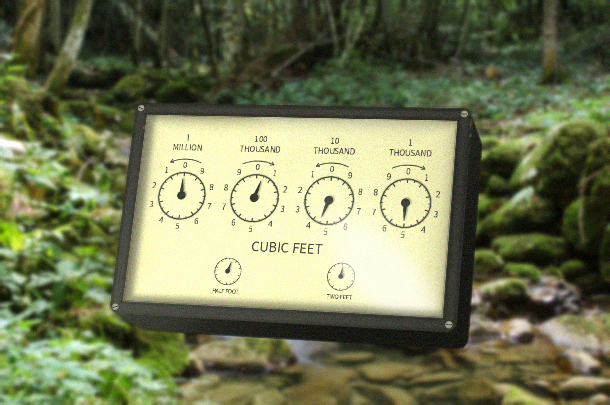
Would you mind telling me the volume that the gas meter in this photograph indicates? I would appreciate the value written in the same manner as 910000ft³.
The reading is 4500ft³
